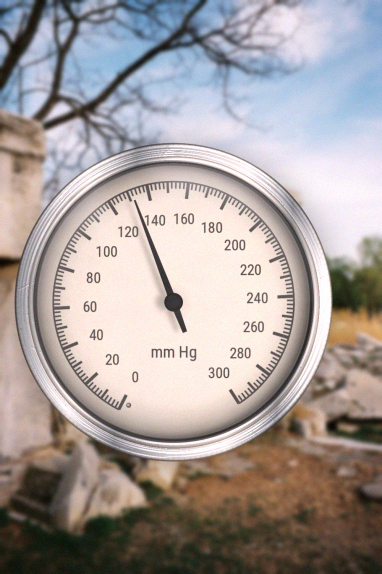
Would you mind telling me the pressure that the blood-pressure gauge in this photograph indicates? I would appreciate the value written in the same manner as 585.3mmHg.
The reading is 132mmHg
